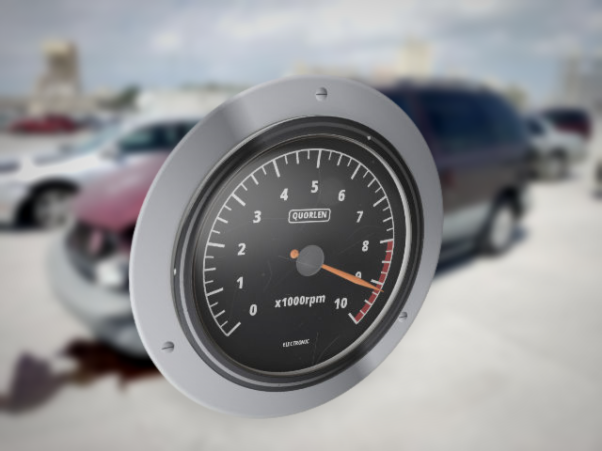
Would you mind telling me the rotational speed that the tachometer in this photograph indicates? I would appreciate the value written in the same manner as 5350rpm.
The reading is 9125rpm
